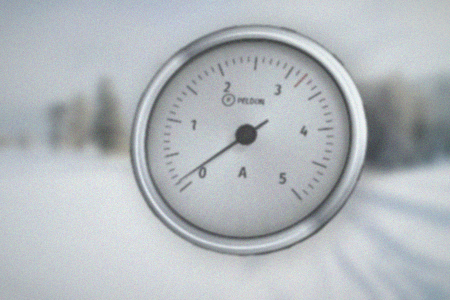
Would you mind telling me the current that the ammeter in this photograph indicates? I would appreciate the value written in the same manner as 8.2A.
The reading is 0.1A
